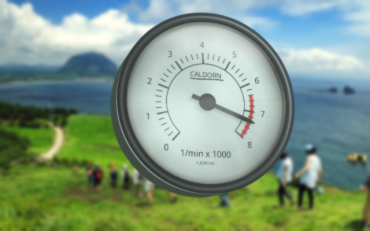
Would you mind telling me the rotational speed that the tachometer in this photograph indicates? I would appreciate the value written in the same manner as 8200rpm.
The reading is 7400rpm
